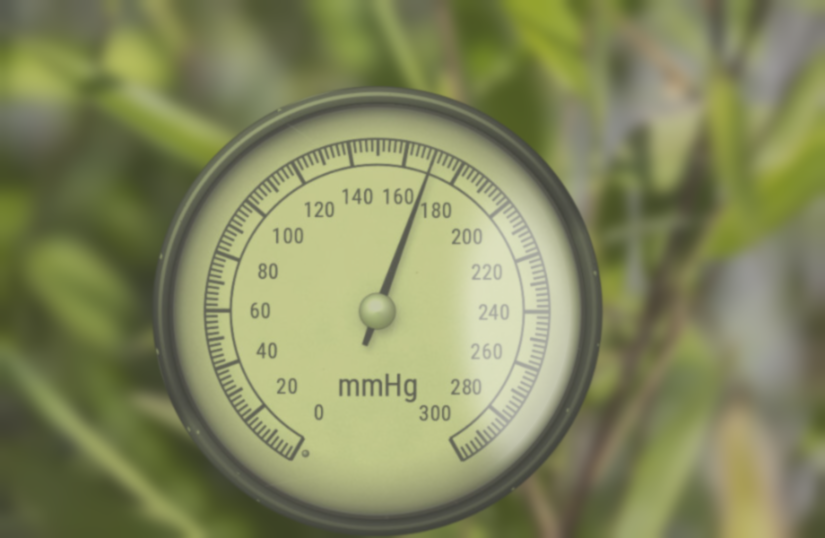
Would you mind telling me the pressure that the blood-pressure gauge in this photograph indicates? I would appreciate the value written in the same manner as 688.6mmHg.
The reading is 170mmHg
